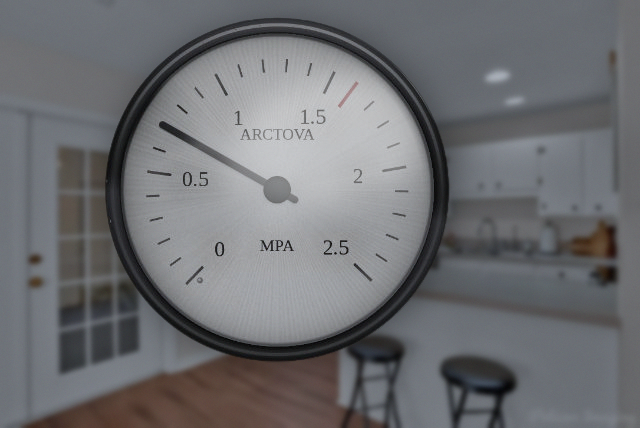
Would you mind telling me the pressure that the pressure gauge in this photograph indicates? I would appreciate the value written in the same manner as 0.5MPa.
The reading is 0.7MPa
